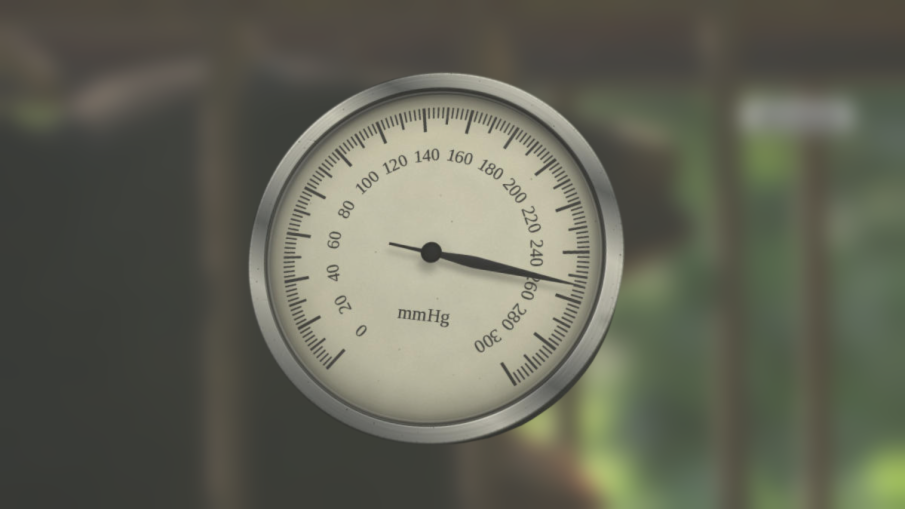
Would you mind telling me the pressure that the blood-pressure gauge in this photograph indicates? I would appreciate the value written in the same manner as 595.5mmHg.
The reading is 254mmHg
